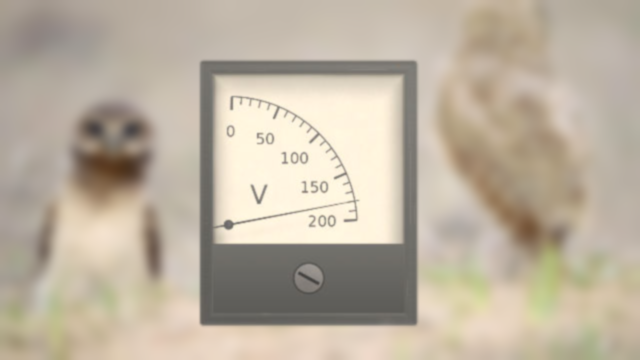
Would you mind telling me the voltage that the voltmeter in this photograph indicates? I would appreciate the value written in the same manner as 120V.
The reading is 180V
